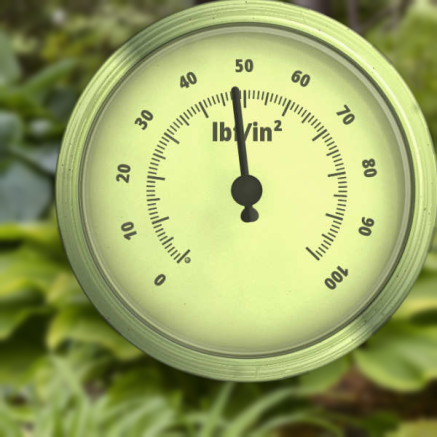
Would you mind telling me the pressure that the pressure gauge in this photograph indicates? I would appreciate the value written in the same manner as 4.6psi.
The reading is 48psi
